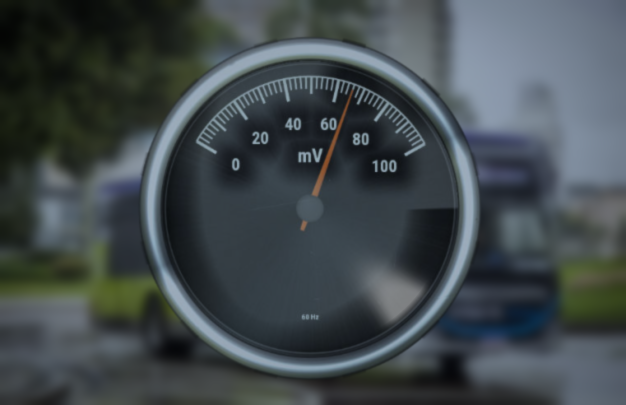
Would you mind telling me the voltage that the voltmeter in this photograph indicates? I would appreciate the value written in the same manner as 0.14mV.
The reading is 66mV
